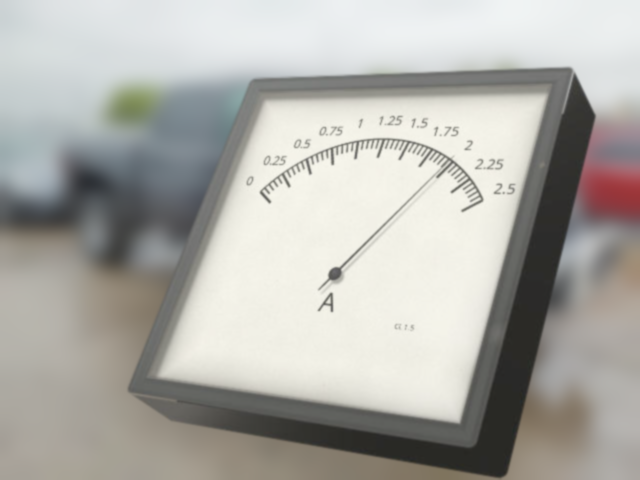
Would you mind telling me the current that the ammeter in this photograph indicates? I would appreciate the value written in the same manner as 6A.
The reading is 2A
